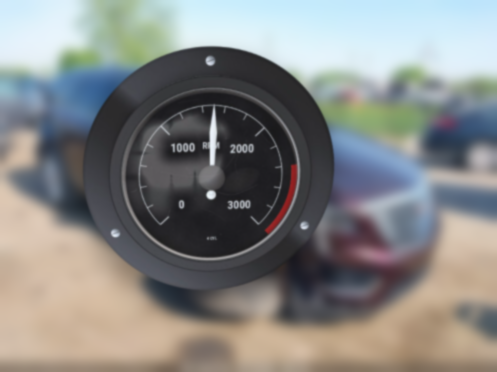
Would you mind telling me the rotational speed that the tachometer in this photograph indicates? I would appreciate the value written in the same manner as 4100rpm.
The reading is 1500rpm
